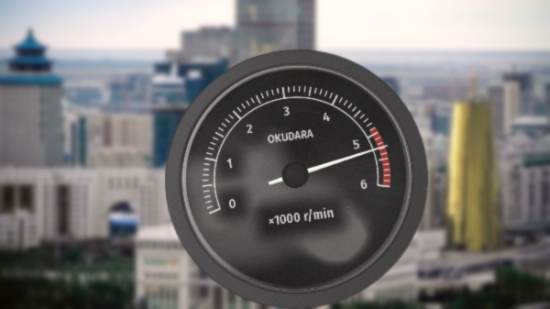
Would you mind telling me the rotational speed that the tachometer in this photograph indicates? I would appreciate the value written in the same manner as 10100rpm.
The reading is 5300rpm
